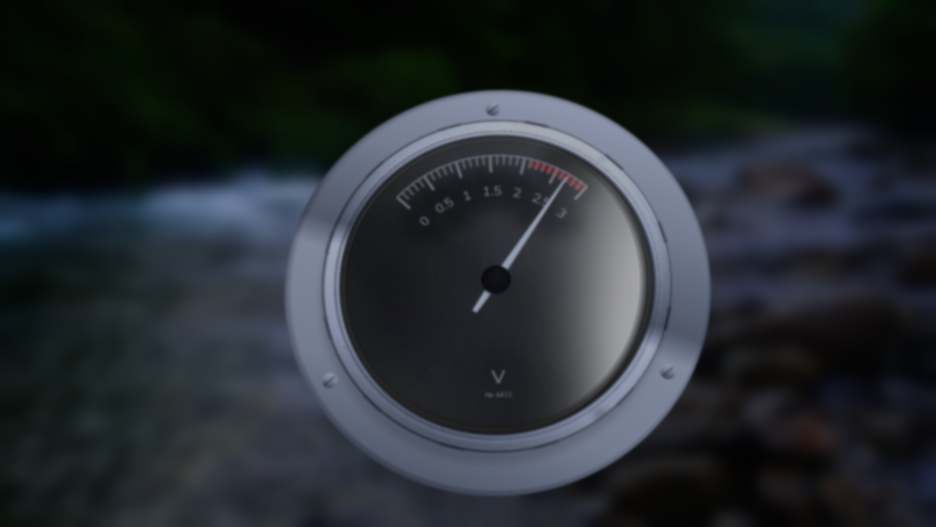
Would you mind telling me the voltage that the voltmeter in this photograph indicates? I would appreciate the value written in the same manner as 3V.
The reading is 2.7V
